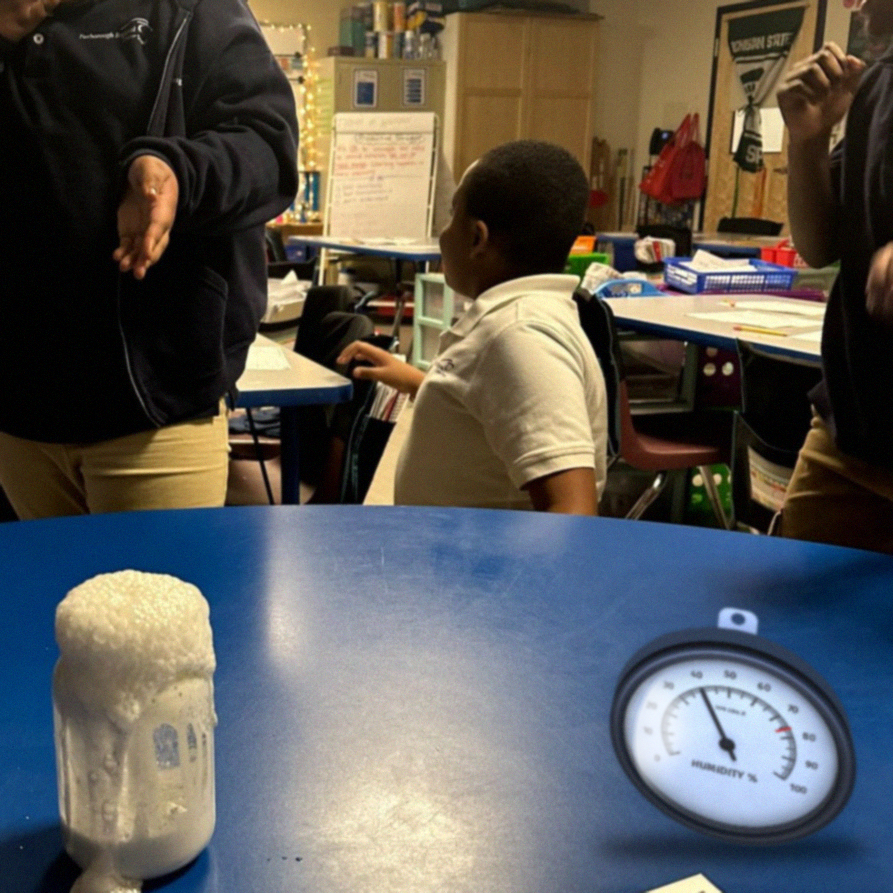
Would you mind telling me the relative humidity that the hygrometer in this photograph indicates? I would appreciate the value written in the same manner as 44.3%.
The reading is 40%
